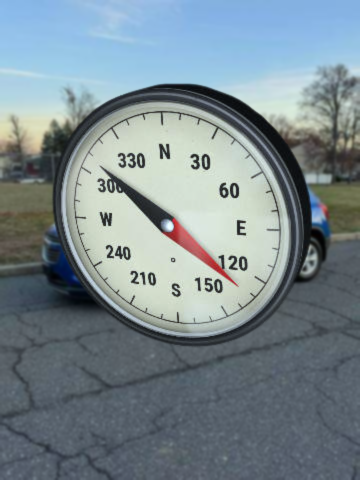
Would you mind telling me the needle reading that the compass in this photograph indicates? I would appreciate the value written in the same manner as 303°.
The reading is 130°
